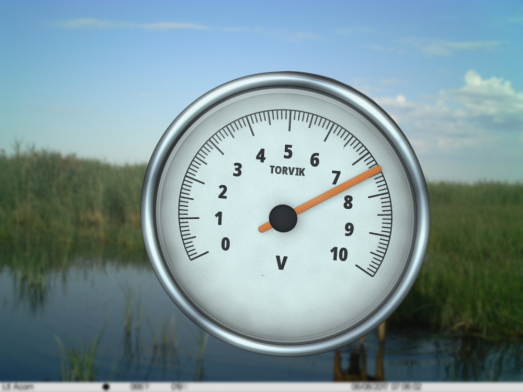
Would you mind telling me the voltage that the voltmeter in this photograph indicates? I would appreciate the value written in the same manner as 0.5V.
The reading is 7.4V
